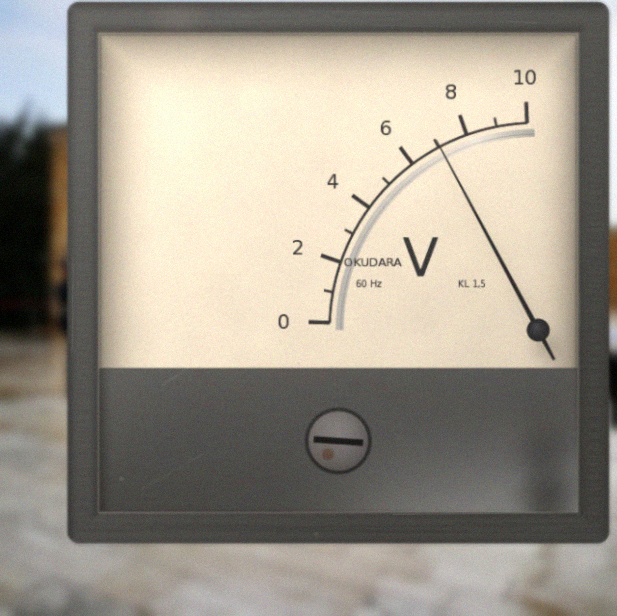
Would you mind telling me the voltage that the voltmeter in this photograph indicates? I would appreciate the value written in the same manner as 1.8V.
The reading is 7V
